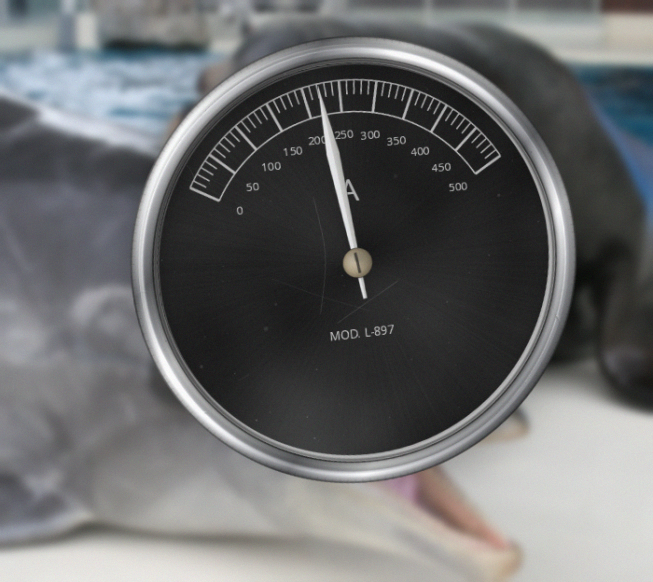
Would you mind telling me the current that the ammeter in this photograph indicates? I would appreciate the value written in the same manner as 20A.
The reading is 220A
